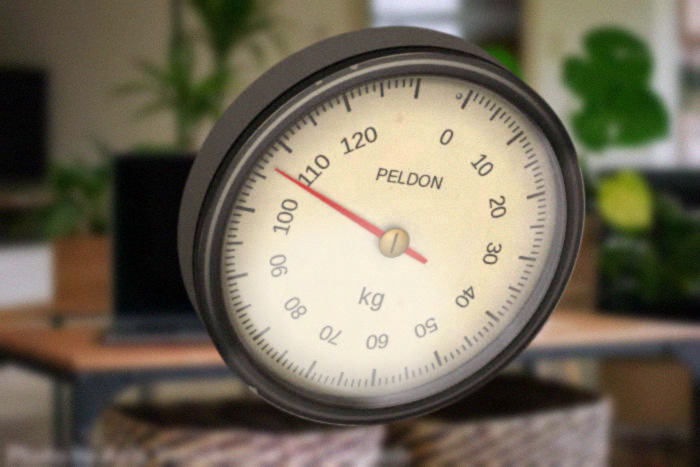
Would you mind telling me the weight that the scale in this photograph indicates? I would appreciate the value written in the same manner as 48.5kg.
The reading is 107kg
